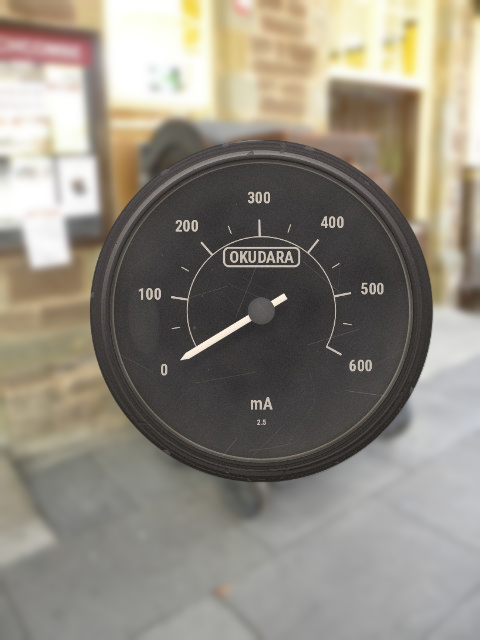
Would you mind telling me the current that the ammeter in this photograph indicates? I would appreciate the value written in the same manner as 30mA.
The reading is 0mA
